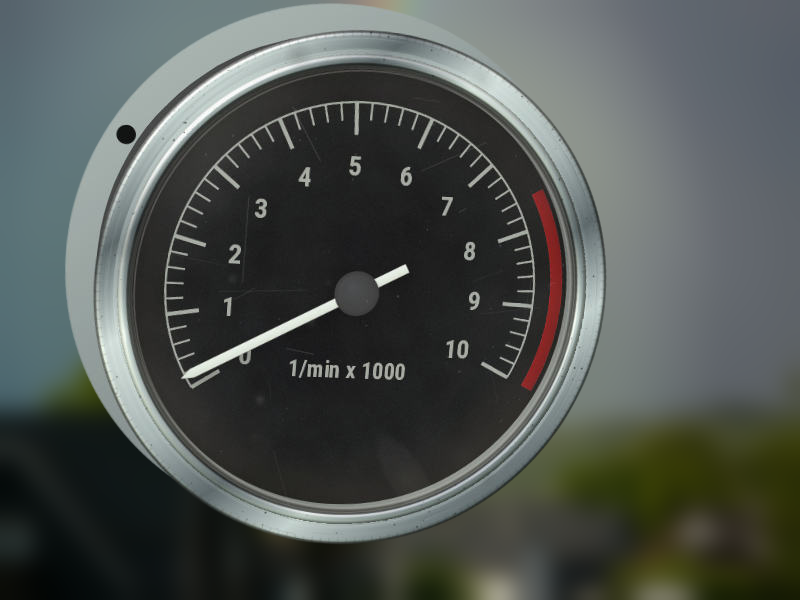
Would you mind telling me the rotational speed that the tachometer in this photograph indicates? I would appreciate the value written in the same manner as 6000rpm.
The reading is 200rpm
